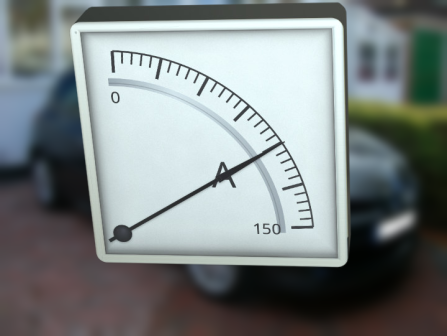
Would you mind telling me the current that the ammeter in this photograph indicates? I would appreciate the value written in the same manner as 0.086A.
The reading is 100A
